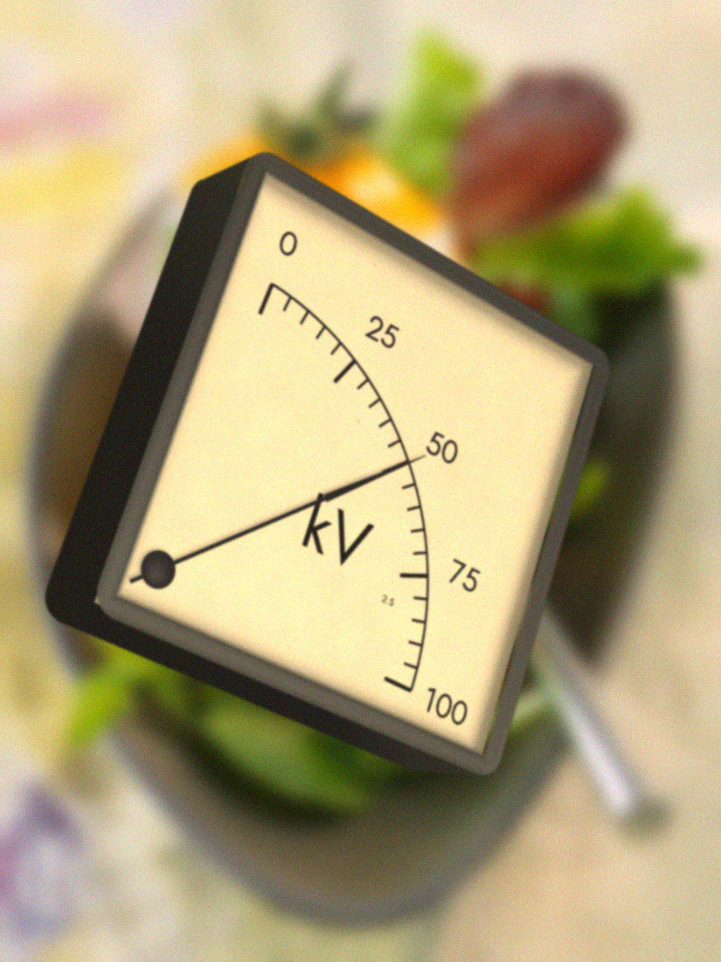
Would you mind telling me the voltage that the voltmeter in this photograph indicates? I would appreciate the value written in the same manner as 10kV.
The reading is 50kV
